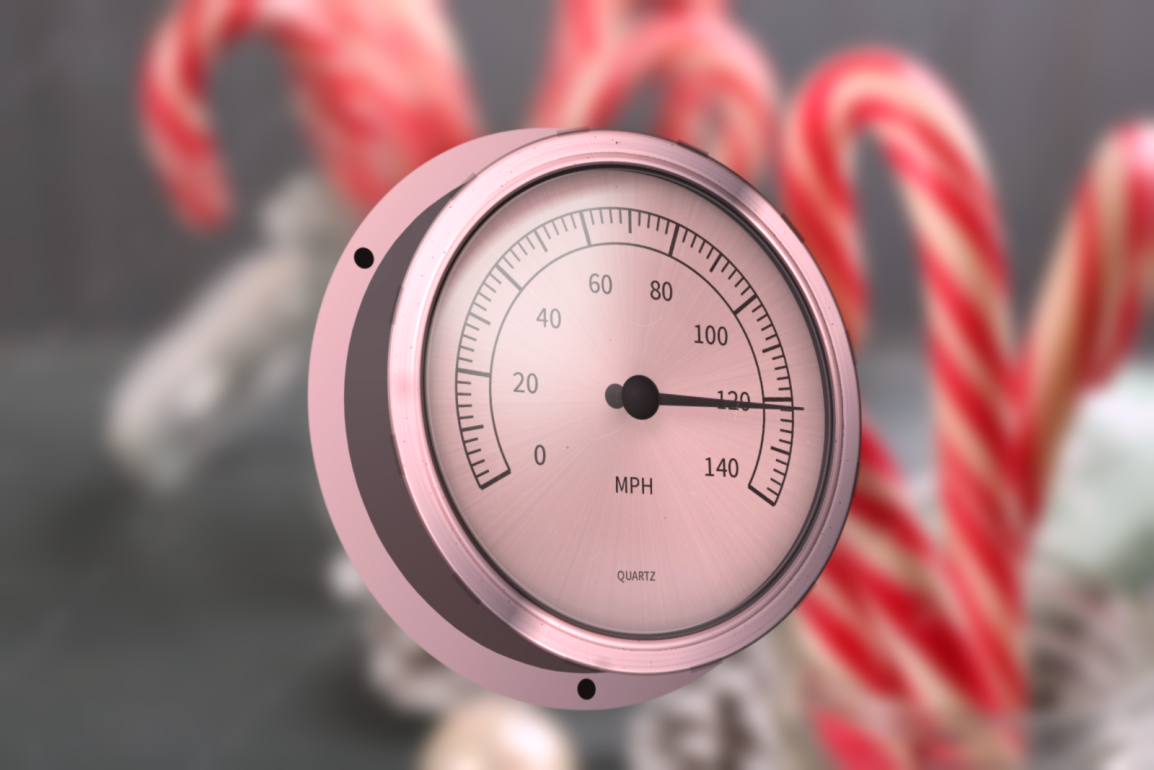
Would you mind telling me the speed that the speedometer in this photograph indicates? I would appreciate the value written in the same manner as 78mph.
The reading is 122mph
